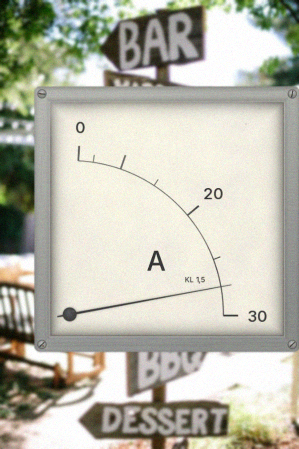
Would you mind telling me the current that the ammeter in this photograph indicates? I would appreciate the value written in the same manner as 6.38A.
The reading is 27.5A
